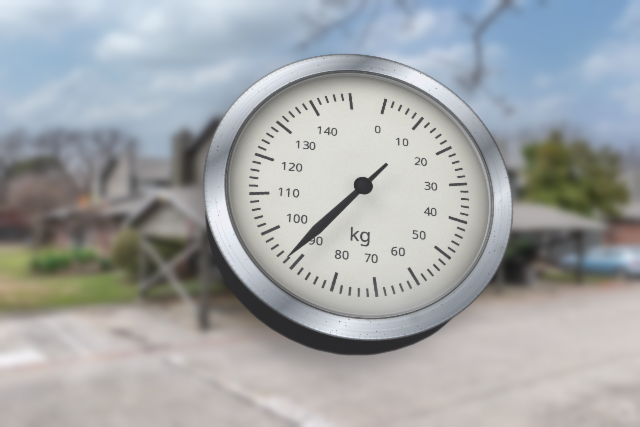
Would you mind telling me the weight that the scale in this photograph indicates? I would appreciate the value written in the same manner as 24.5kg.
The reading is 92kg
